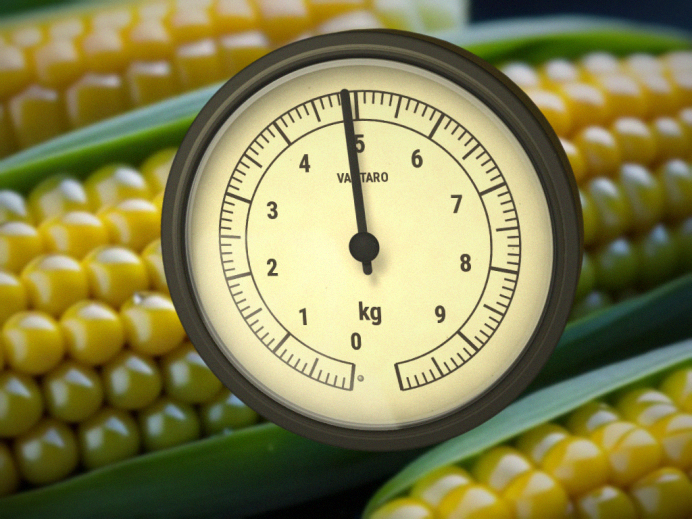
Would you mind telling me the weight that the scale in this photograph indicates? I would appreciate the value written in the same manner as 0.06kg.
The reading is 4.9kg
